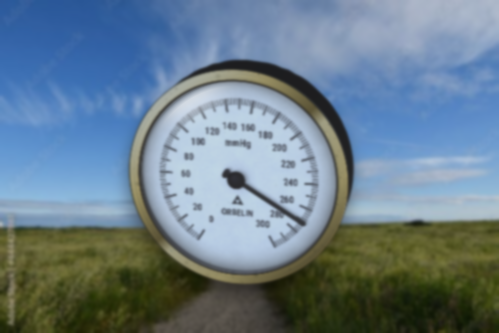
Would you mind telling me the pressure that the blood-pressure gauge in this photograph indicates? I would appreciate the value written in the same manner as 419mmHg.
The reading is 270mmHg
